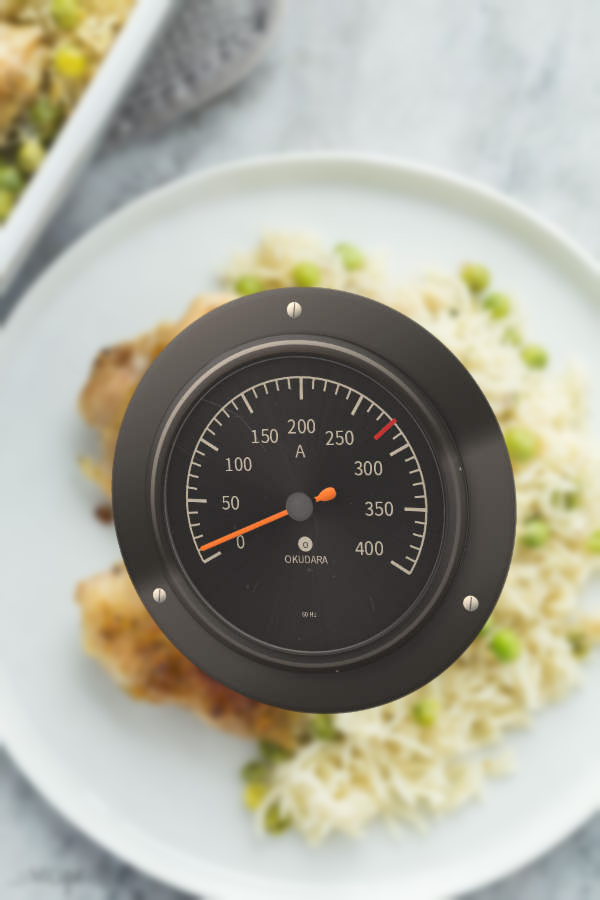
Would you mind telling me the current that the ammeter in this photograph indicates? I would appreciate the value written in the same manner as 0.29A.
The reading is 10A
